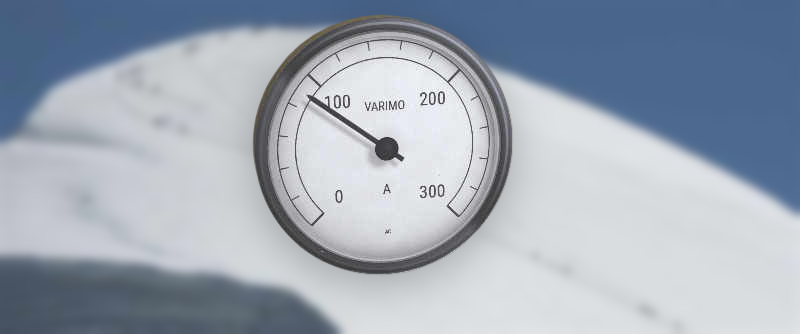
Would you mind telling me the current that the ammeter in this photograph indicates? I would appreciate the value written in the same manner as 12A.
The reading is 90A
